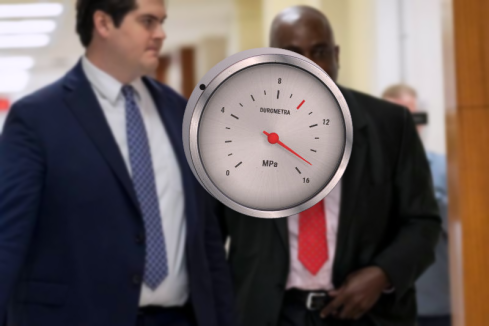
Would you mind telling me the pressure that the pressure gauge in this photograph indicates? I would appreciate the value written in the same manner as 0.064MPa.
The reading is 15MPa
